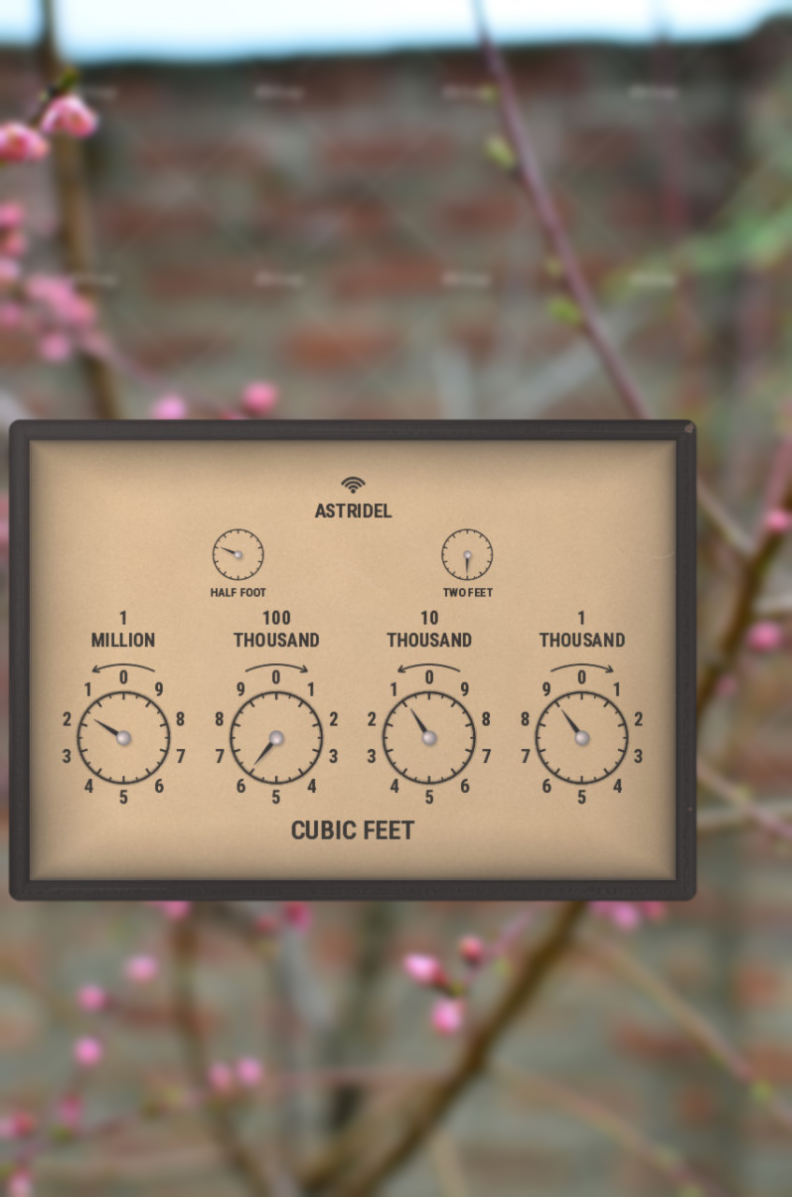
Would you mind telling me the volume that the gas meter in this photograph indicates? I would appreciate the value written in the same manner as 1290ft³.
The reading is 160900ft³
